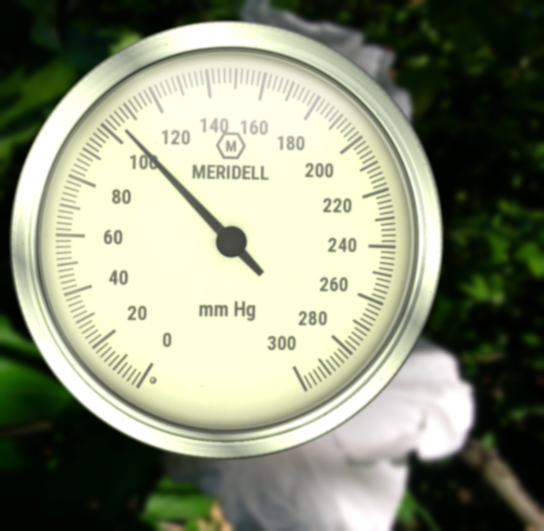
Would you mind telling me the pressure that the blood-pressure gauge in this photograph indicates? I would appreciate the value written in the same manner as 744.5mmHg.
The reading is 104mmHg
